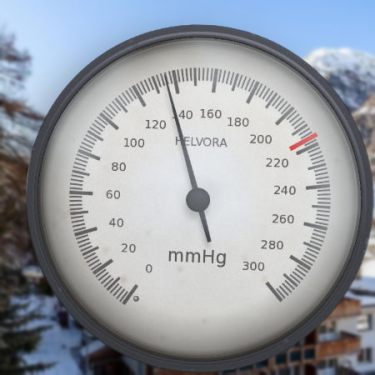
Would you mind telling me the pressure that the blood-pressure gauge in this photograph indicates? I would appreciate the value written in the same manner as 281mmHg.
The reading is 136mmHg
